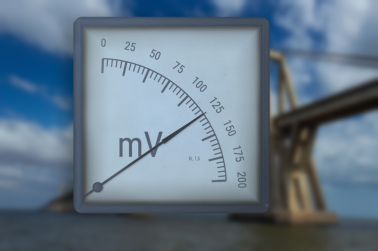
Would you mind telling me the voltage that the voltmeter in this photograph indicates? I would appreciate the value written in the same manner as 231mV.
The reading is 125mV
